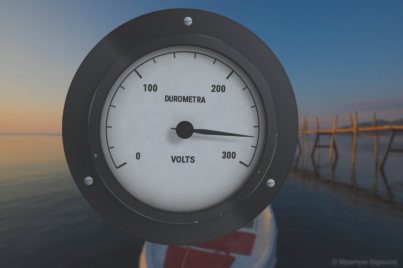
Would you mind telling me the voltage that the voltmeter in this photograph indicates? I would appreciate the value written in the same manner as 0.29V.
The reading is 270V
